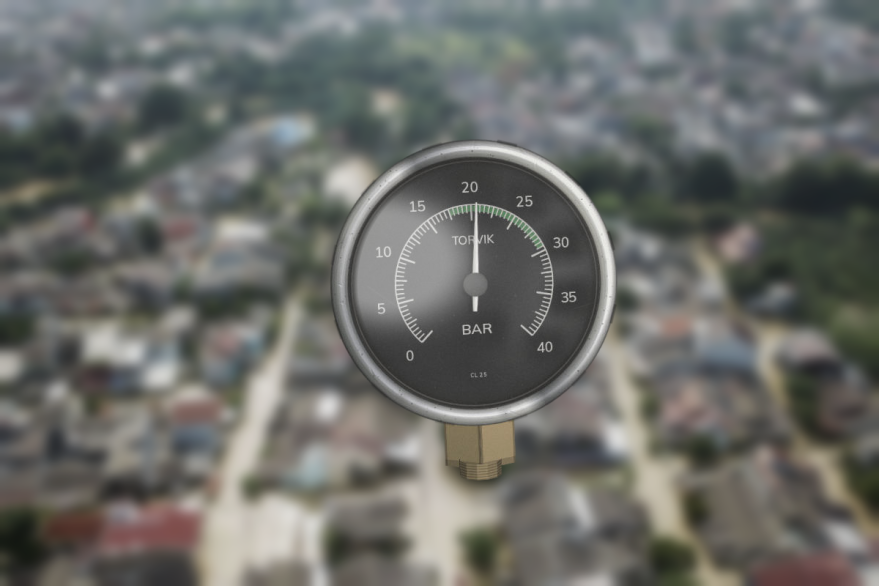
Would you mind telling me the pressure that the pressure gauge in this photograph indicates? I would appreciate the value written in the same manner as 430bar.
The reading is 20.5bar
